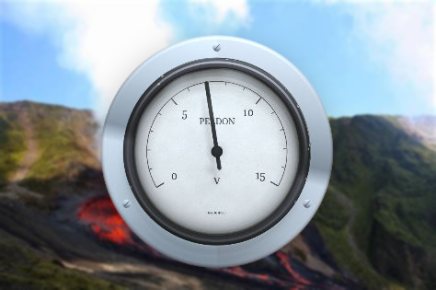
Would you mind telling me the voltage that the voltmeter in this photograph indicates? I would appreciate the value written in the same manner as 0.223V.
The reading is 7V
